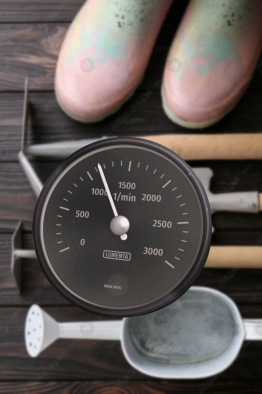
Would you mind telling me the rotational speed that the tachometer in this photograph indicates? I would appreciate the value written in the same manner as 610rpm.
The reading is 1150rpm
